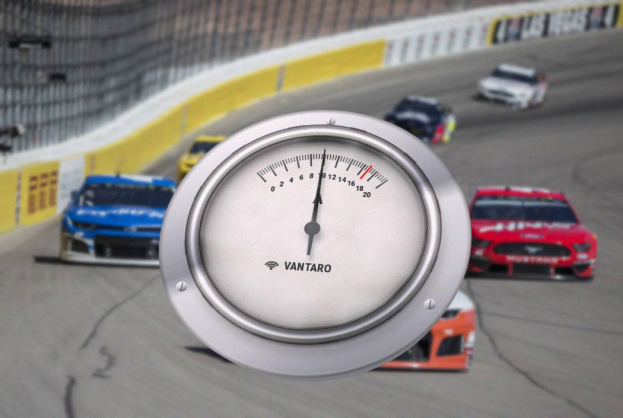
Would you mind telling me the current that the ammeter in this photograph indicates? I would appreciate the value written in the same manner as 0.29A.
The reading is 10A
